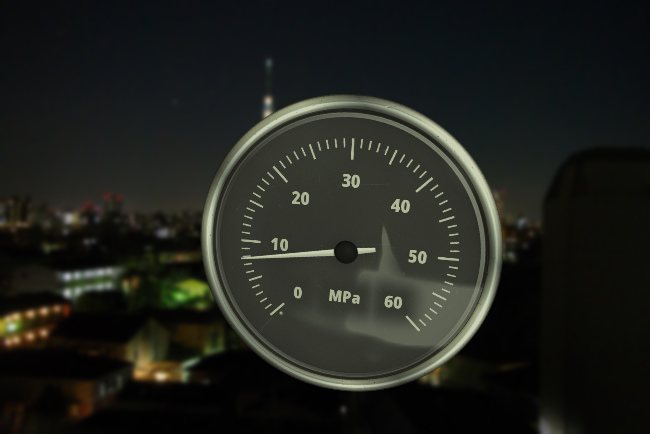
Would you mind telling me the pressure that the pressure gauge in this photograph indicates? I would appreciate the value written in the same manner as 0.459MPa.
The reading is 8MPa
